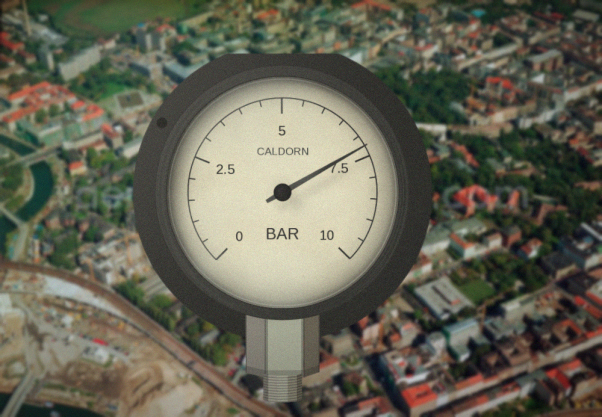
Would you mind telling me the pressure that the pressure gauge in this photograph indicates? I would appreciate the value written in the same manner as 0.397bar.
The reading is 7.25bar
